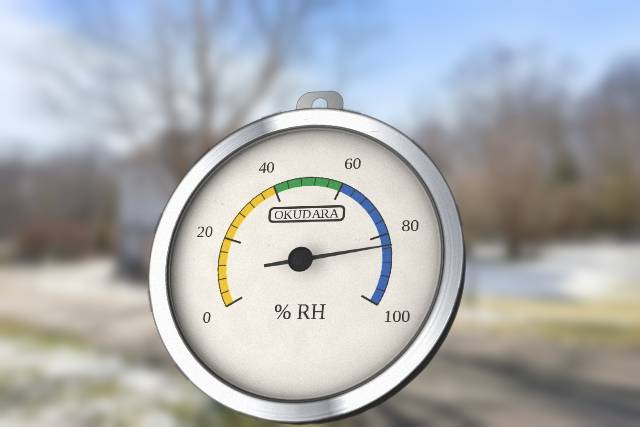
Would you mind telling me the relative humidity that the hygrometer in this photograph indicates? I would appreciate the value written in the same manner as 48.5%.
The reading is 84%
